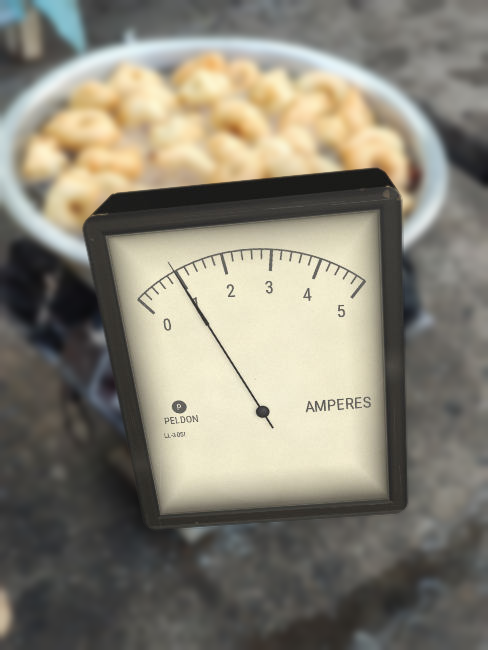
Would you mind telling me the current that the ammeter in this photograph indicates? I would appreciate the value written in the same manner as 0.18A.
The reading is 1A
